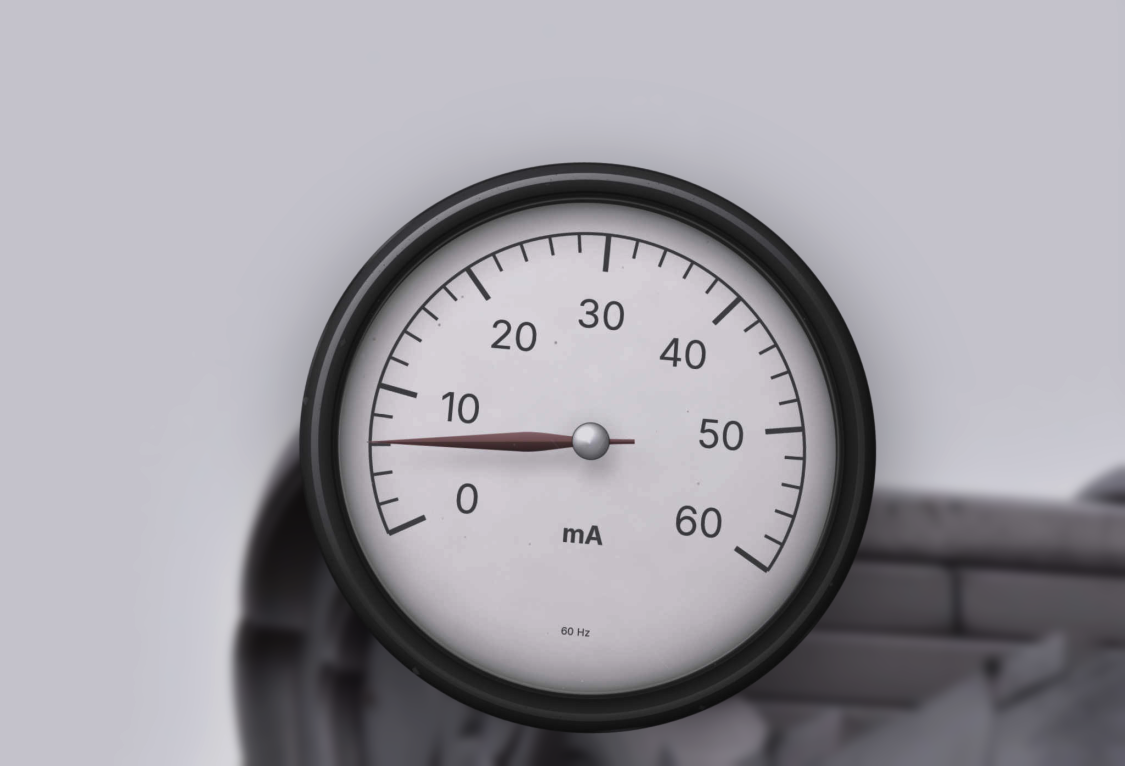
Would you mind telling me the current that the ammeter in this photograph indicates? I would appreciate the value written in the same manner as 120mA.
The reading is 6mA
